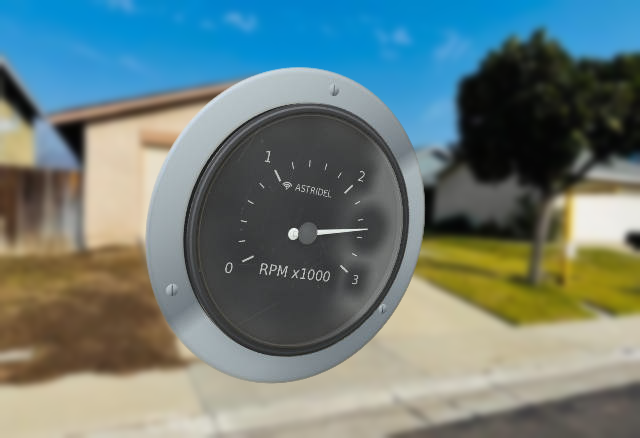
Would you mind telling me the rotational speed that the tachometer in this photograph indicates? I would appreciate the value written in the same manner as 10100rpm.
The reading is 2500rpm
